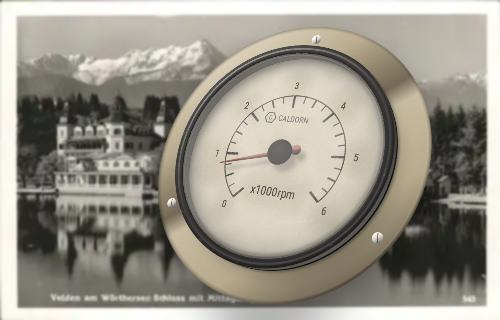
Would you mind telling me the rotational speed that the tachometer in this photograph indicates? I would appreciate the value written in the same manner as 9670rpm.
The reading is 750rpm
